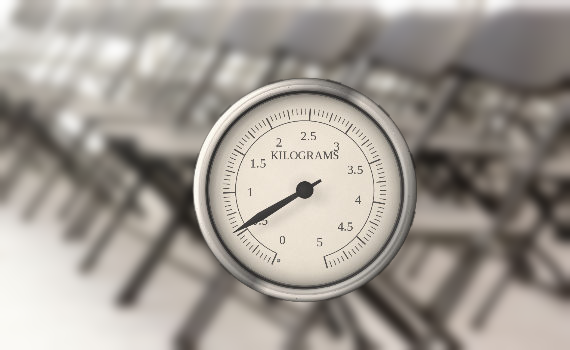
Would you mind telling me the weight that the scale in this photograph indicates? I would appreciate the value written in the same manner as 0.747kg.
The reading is 0.55kg
